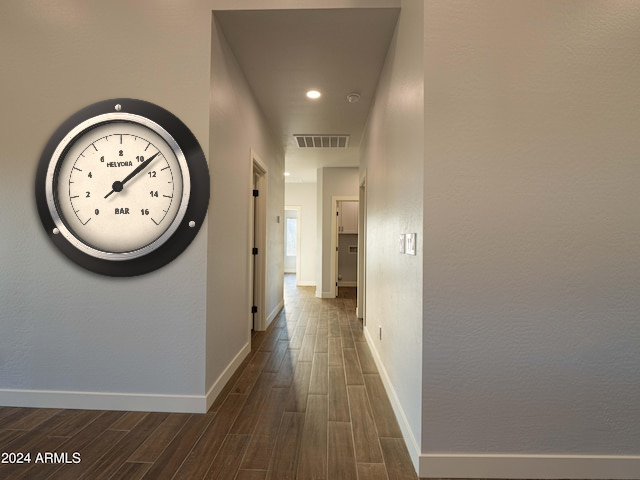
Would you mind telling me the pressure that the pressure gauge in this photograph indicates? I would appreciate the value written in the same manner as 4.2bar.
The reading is 11bar
